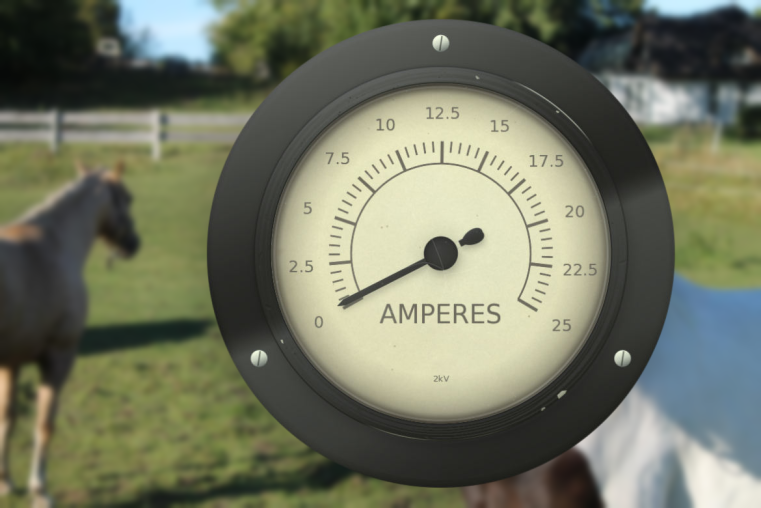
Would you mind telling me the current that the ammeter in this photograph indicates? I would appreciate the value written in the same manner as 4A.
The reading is 0.25A
